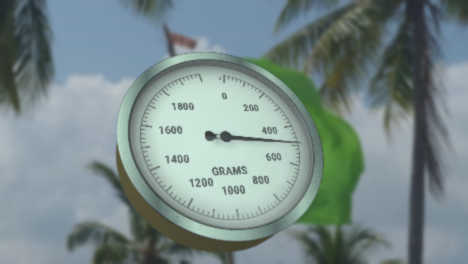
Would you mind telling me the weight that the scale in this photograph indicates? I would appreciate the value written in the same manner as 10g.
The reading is 500g
